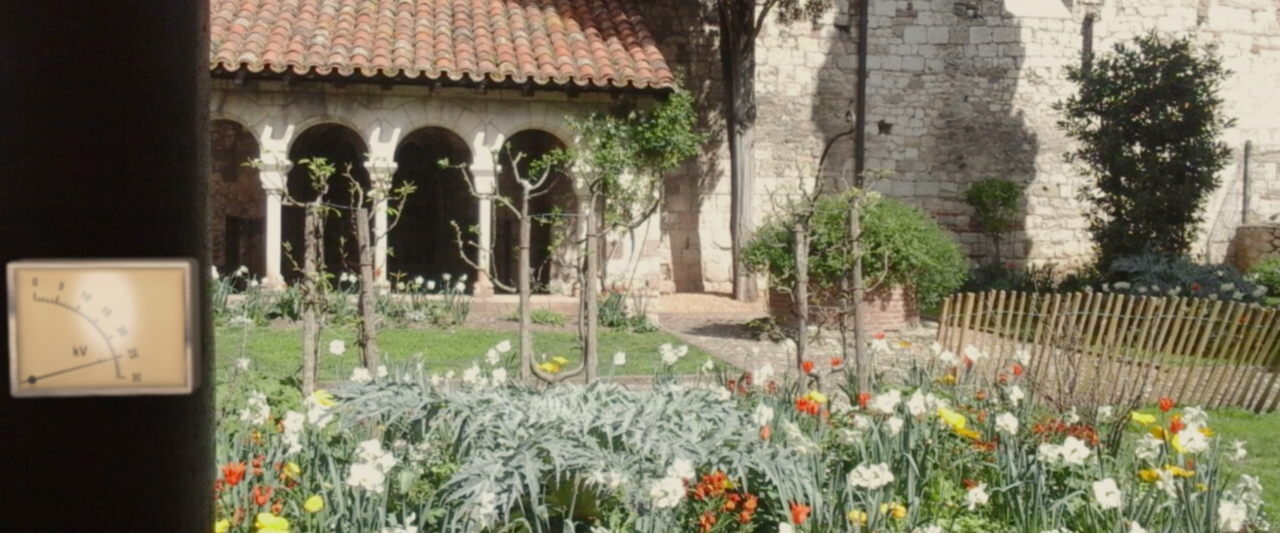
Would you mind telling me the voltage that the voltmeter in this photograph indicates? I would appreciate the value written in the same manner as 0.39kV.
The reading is 25kV
